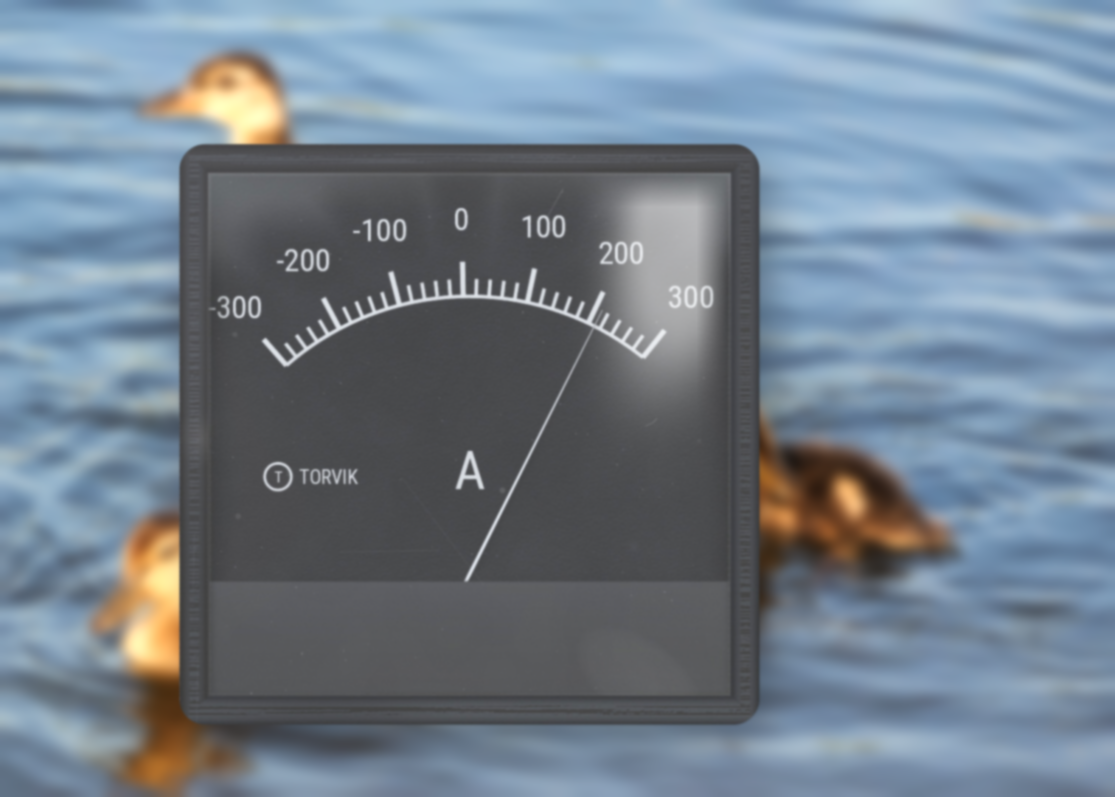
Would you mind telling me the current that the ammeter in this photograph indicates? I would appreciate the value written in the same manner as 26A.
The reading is 210A
